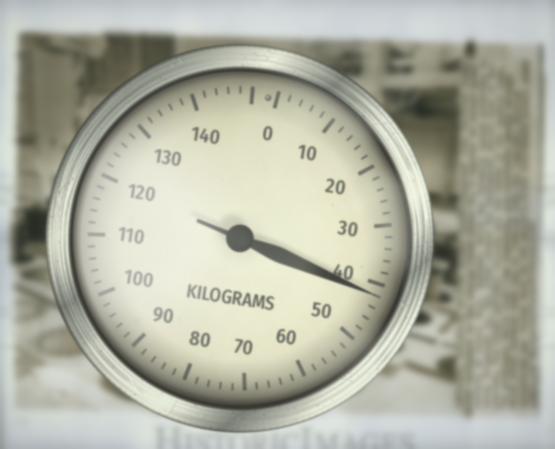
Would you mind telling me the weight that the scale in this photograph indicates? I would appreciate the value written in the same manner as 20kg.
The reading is 42kg
